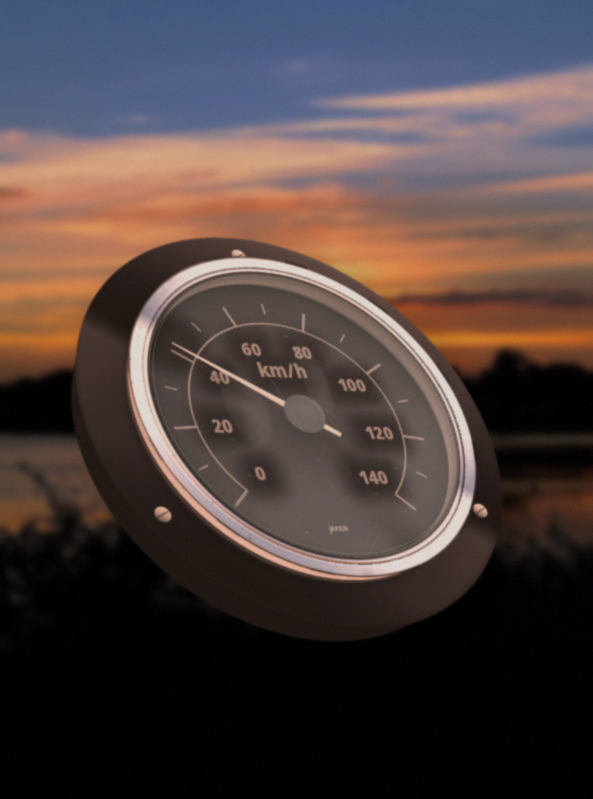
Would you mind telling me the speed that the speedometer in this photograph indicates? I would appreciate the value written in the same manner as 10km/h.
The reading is 40km/h
